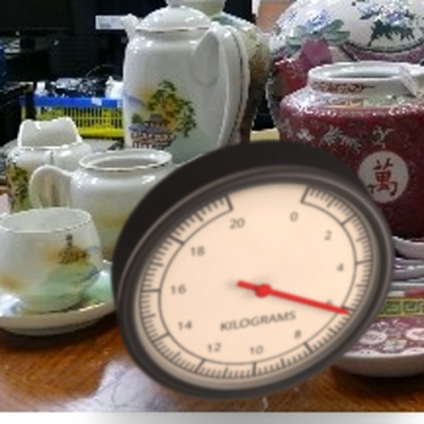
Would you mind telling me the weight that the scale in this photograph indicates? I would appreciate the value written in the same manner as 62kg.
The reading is 6kg
